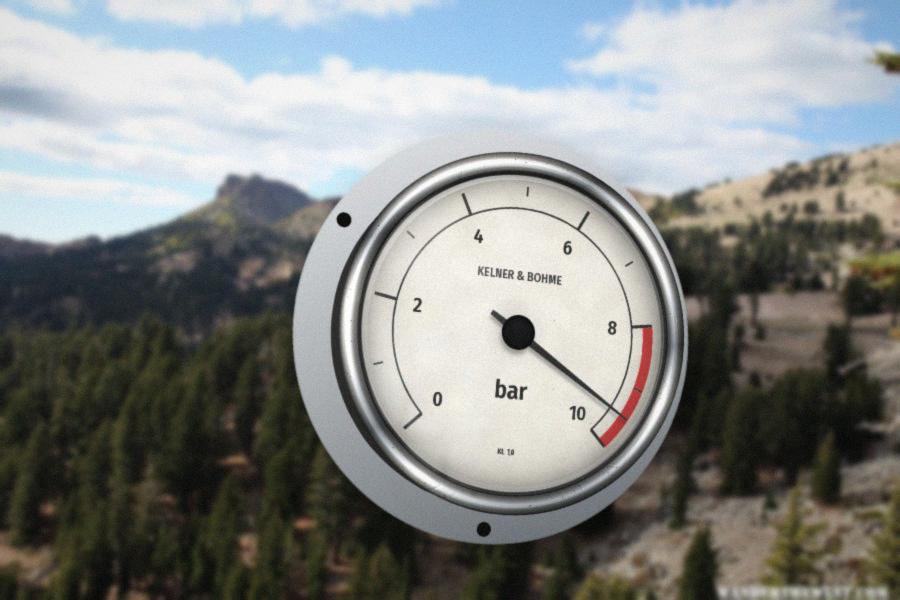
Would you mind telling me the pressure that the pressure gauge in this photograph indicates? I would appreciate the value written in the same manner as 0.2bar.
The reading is 9.5bar
